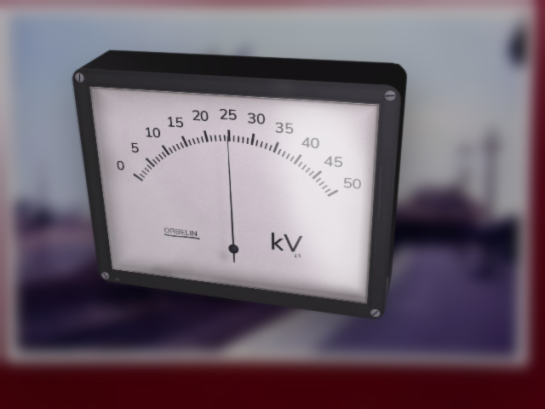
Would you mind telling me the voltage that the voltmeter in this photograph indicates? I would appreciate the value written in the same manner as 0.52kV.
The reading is 25kV
